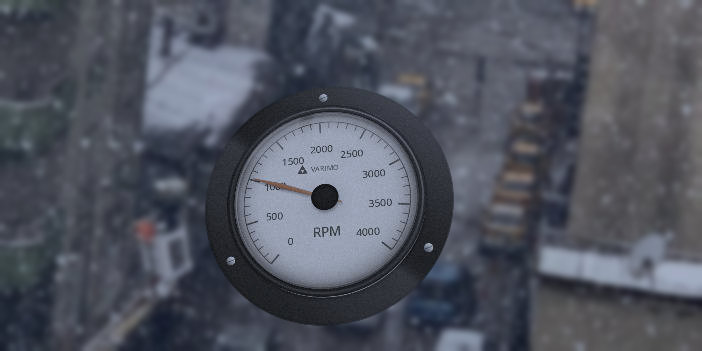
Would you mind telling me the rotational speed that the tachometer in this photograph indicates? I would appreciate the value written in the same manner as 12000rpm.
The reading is 1000rpm
